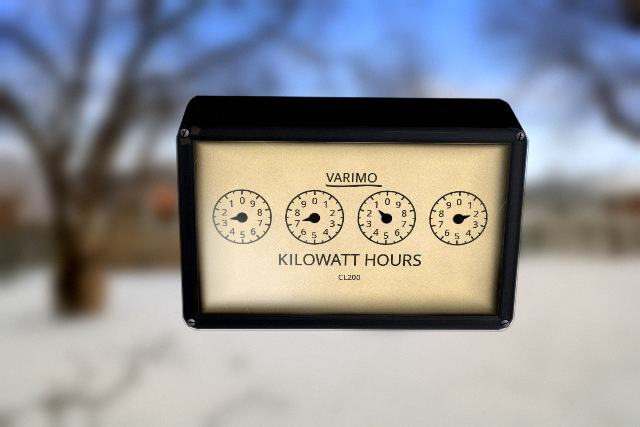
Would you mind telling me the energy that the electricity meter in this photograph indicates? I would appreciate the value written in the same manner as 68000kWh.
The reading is 2712kWh
